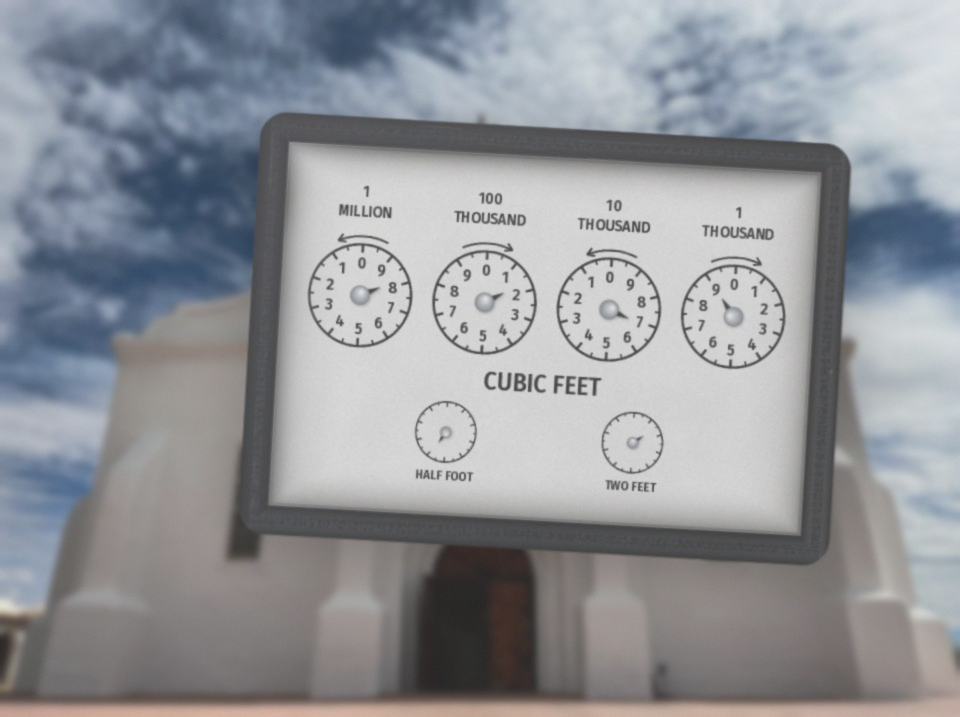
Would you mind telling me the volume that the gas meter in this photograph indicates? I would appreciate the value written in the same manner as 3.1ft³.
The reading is 816900ft³
